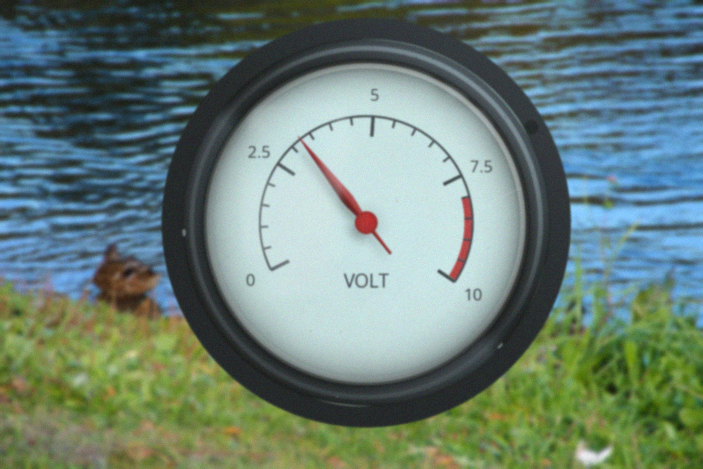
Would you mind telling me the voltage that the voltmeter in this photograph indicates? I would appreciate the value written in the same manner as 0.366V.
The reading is 3.25V
